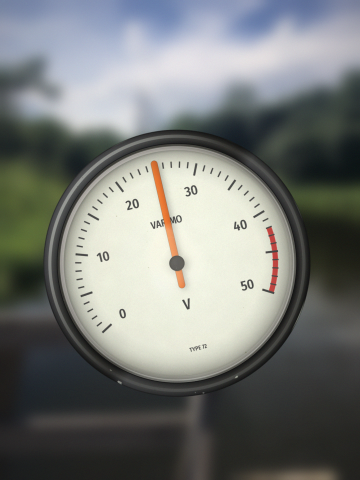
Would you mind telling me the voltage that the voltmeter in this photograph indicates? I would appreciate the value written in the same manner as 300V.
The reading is 25V
